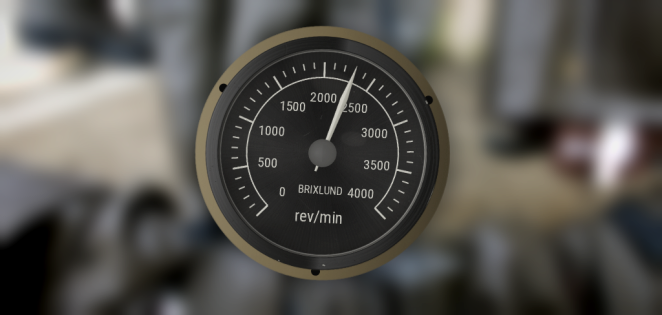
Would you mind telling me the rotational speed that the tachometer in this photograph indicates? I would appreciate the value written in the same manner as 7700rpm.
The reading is 2300rpm
